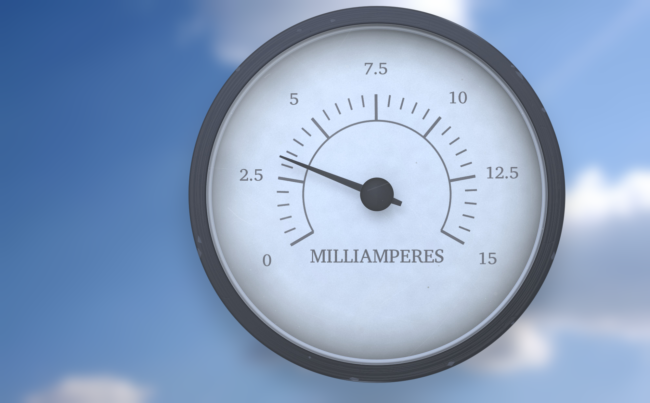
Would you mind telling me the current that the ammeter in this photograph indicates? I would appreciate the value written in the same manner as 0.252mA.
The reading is 3.25mA
